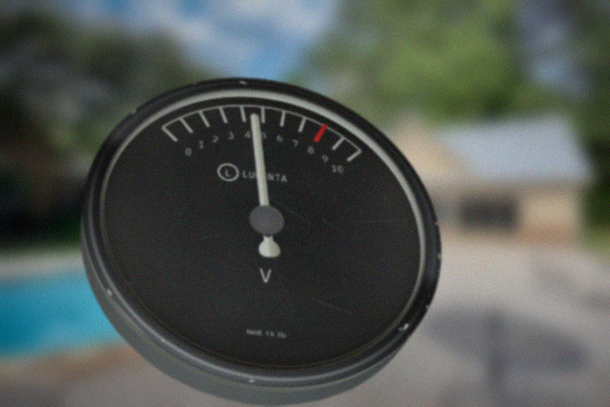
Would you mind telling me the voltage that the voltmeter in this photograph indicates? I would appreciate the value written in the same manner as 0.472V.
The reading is 4.5V
